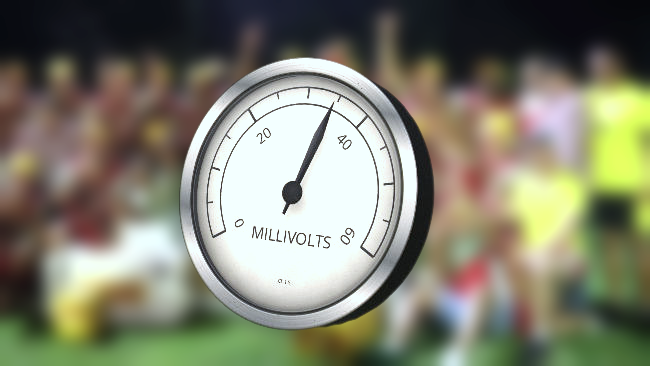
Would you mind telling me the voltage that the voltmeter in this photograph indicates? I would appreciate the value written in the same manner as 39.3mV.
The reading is 35mV
